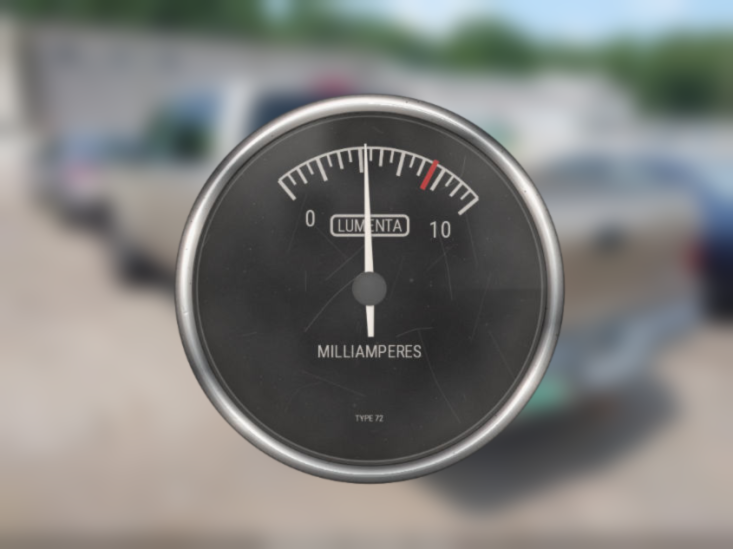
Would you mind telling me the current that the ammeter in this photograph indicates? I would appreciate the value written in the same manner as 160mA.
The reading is 4.25mA
